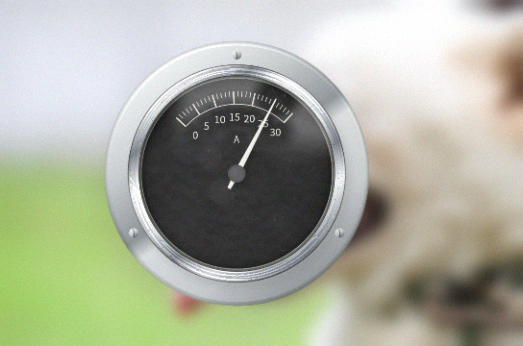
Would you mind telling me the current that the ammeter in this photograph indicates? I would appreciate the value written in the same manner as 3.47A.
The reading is 25A
